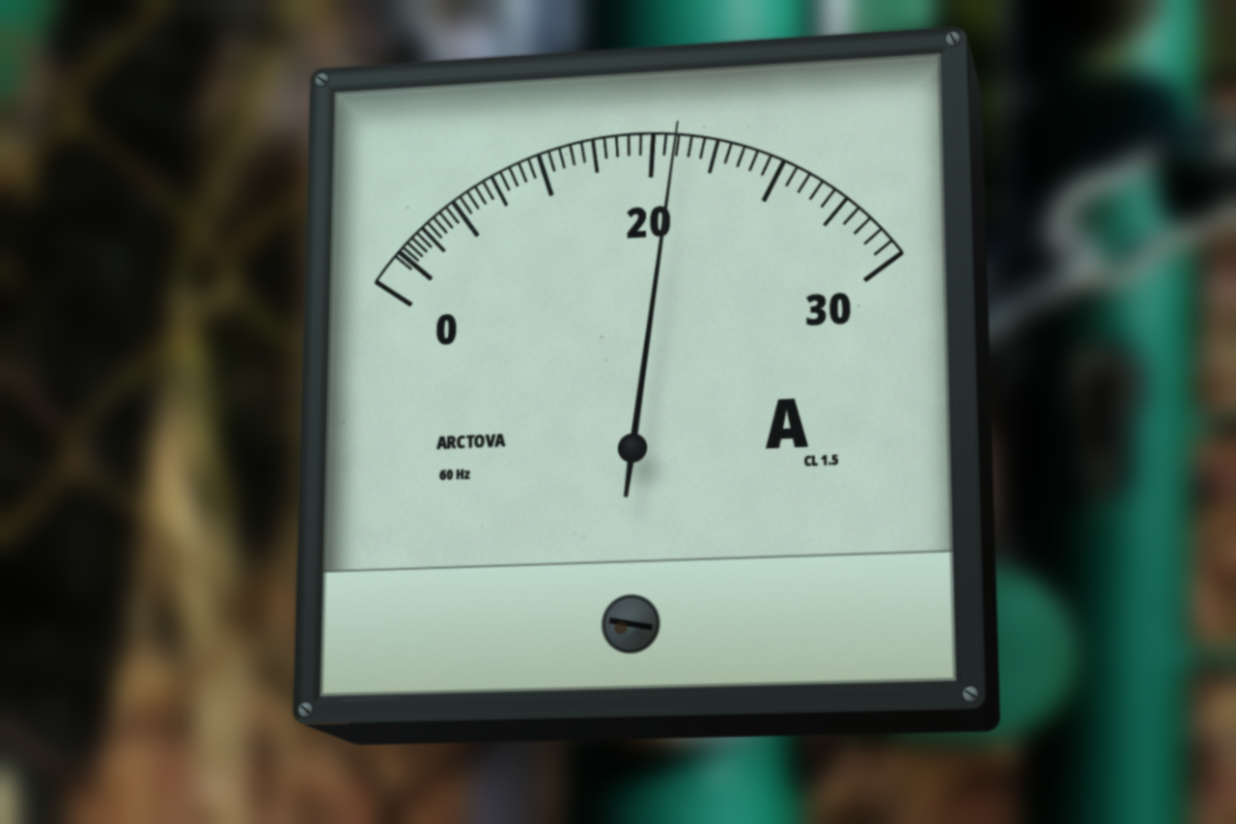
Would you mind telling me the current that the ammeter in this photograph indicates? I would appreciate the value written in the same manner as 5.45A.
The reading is 21A
